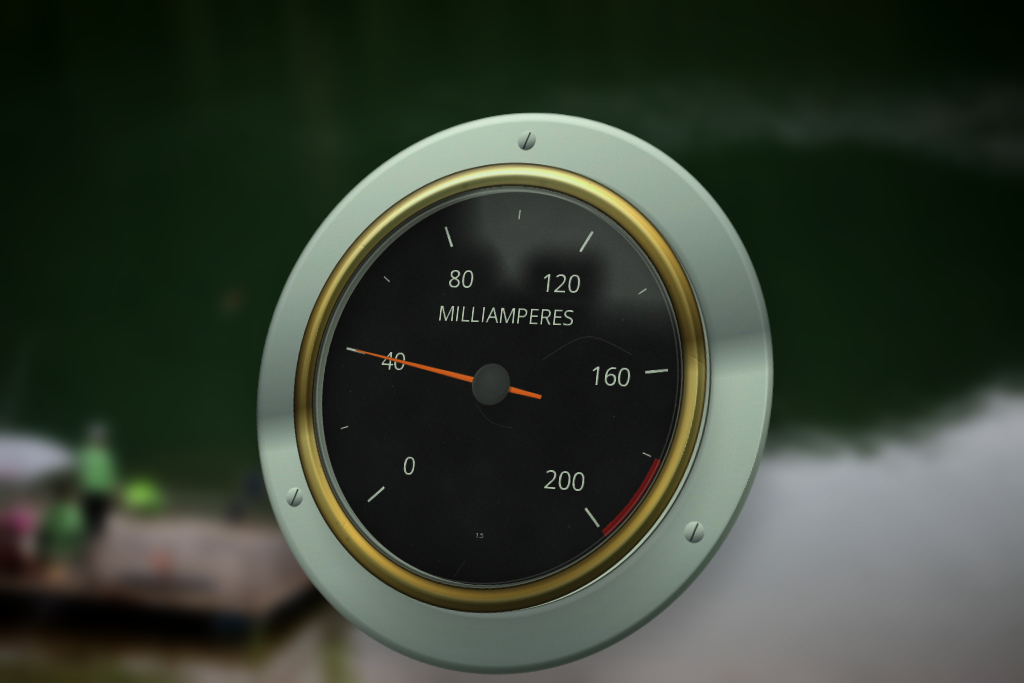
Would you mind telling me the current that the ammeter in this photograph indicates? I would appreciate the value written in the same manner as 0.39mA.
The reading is 40mA
